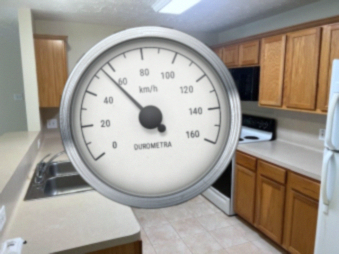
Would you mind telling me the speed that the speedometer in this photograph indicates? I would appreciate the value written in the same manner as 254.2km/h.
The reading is 55km/h
